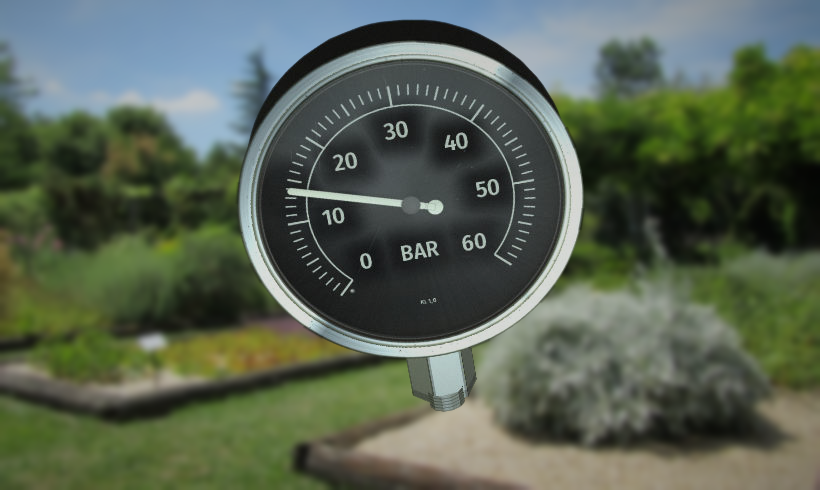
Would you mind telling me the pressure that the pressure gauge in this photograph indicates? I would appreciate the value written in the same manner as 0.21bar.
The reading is 14bar
